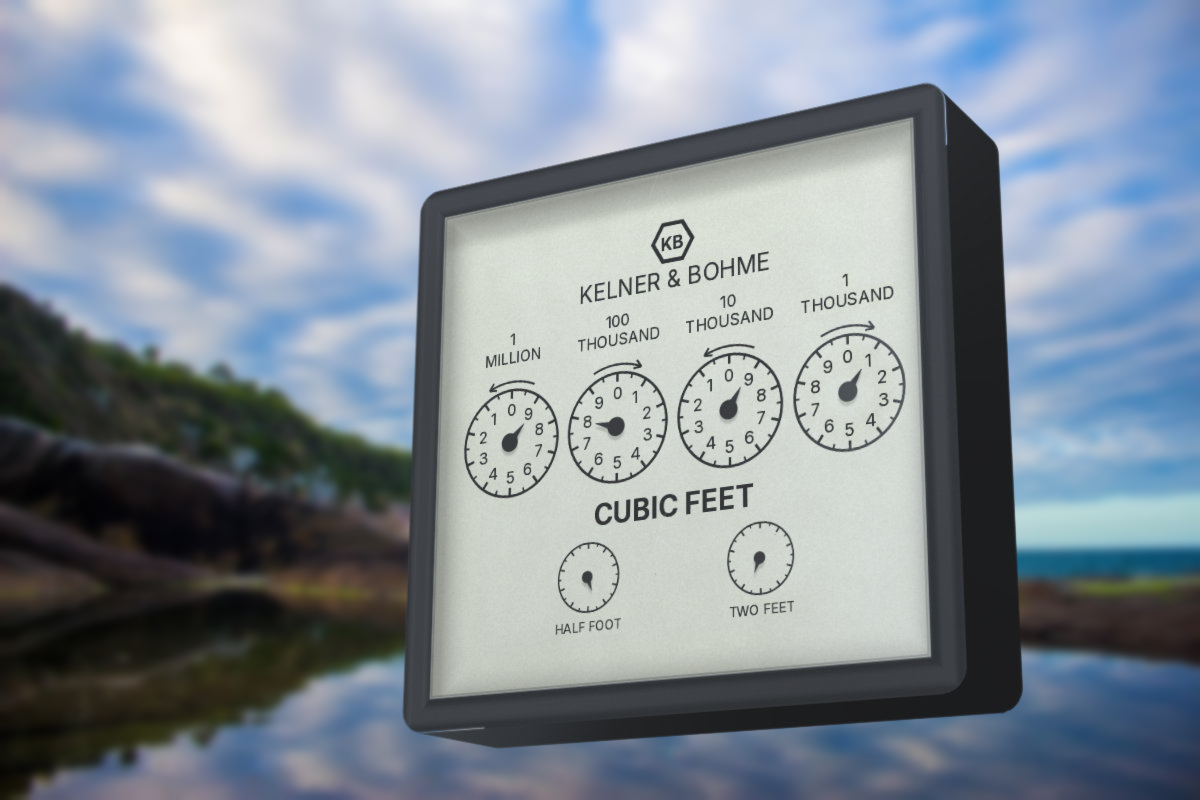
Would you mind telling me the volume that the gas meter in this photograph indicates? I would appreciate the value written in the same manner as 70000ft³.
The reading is 879100ft³
